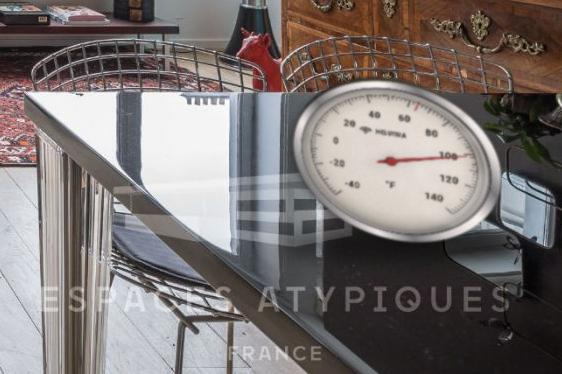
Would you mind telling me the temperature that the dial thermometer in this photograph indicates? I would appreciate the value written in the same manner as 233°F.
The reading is 100°F
